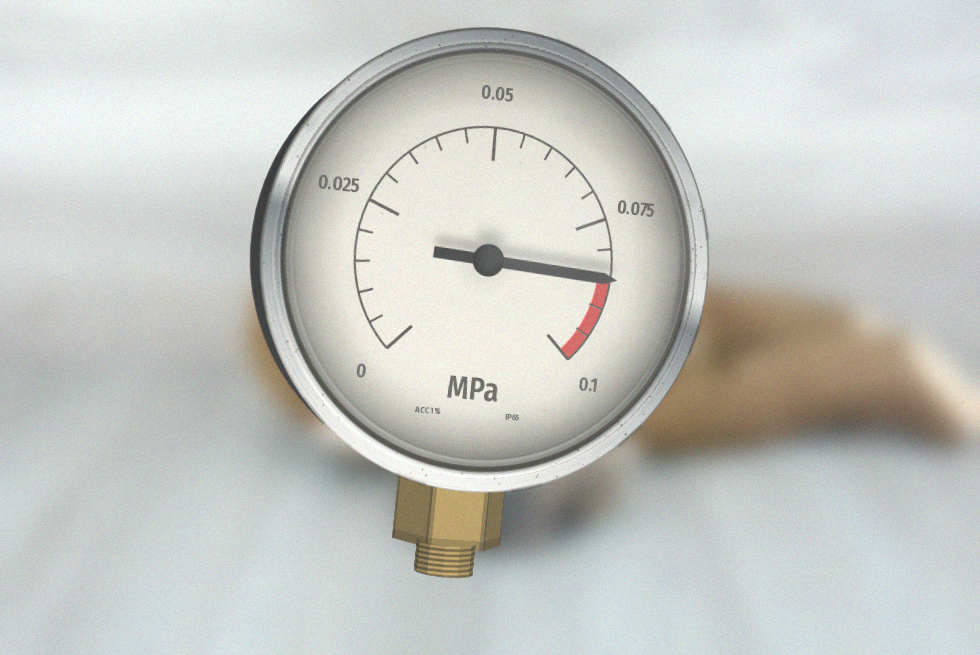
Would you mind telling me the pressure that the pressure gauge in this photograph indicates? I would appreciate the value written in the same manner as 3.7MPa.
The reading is 0.085MPa
